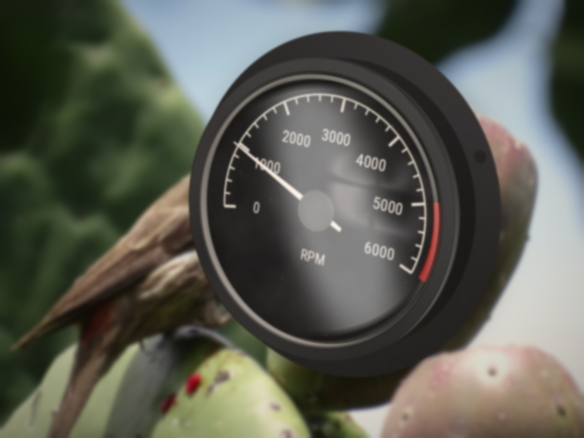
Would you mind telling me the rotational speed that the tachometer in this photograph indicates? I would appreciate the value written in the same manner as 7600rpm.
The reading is 1000rpm
